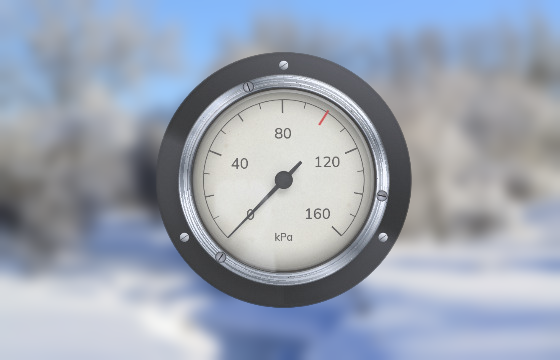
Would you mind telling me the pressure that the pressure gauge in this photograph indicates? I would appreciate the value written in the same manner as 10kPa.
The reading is 0kPa
